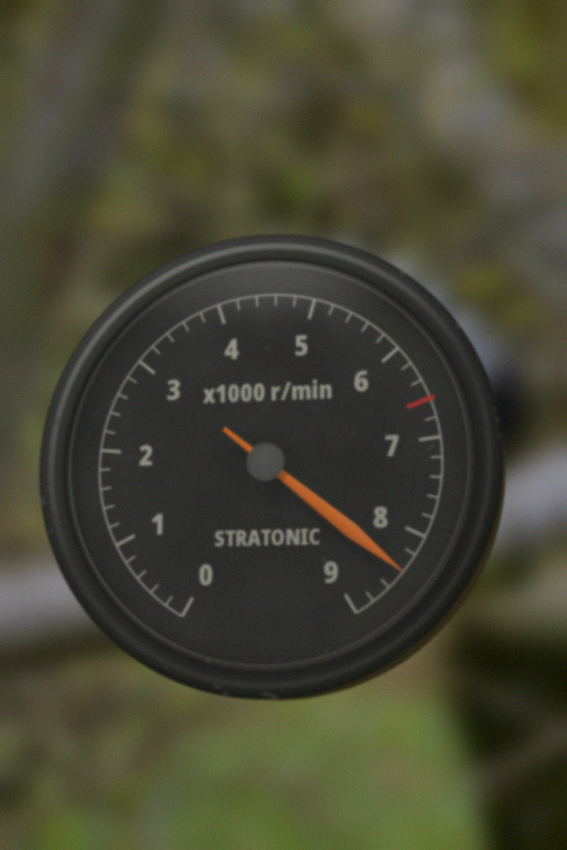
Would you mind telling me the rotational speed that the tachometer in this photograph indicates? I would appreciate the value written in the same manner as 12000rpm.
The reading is 8400rpm
